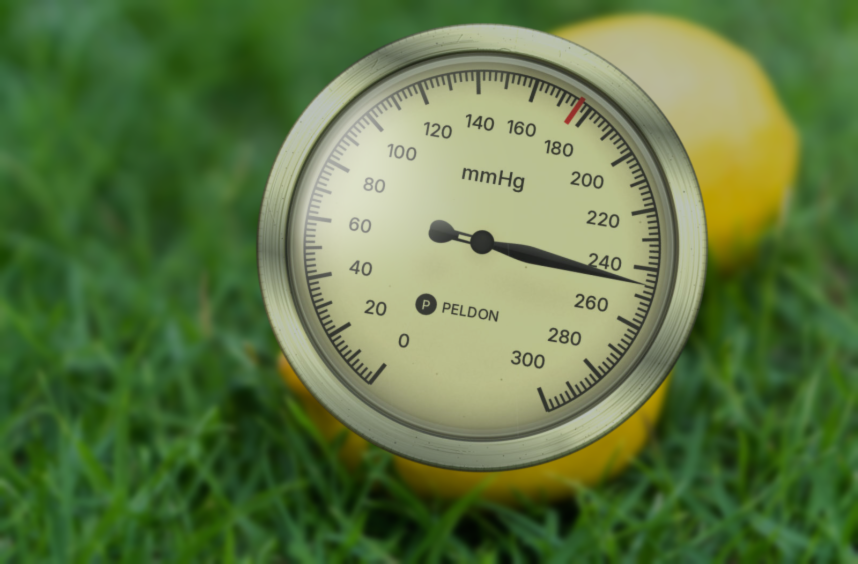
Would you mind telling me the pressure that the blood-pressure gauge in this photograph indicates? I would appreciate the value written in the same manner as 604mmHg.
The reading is 246mmHg
